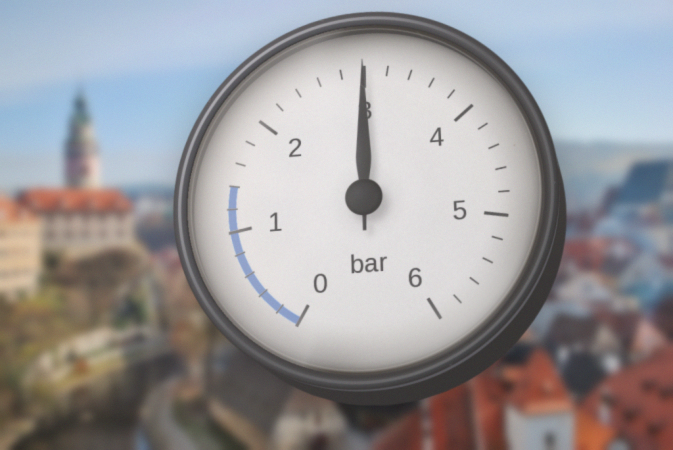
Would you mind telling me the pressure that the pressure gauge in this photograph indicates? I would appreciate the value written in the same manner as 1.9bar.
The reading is 3bar
